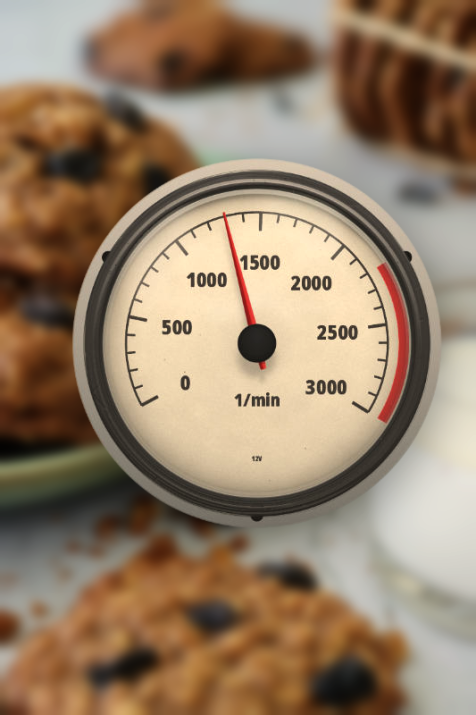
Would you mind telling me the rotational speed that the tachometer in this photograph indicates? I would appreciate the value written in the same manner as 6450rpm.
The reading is 1300rpm
